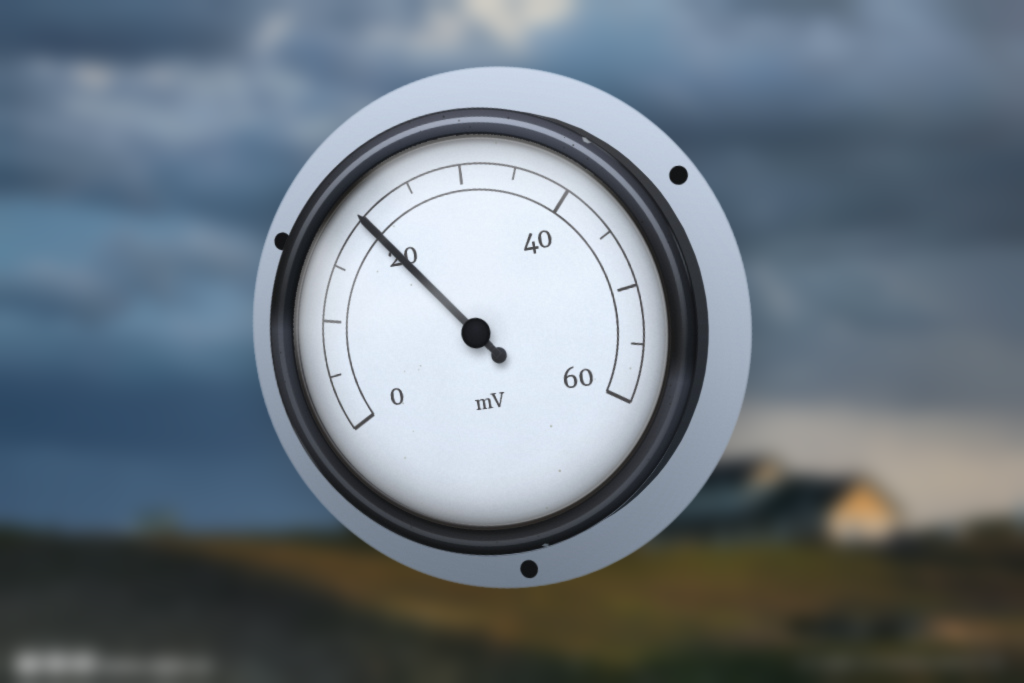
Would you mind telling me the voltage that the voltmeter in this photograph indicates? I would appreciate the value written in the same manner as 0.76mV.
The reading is 20mV
